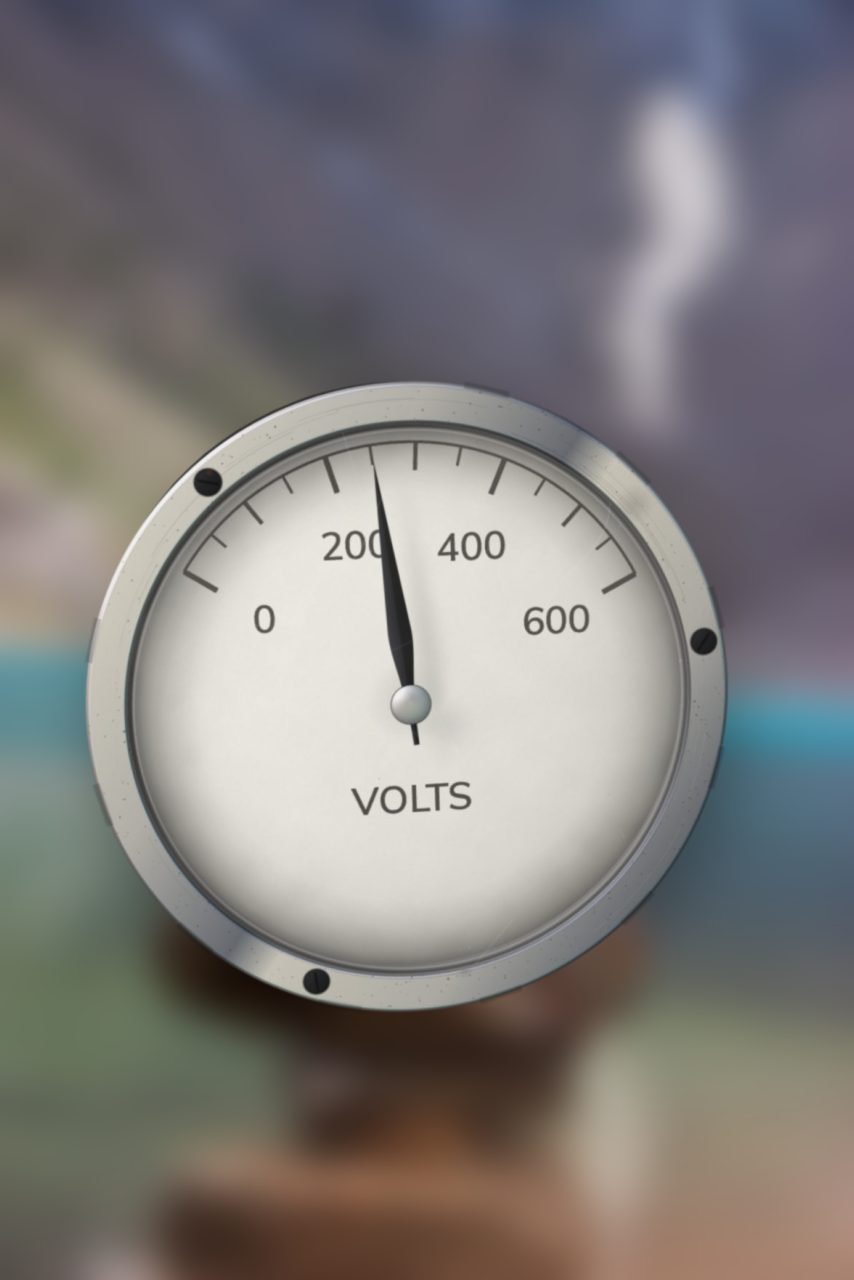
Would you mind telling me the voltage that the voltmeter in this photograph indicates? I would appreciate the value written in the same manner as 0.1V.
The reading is 250V
